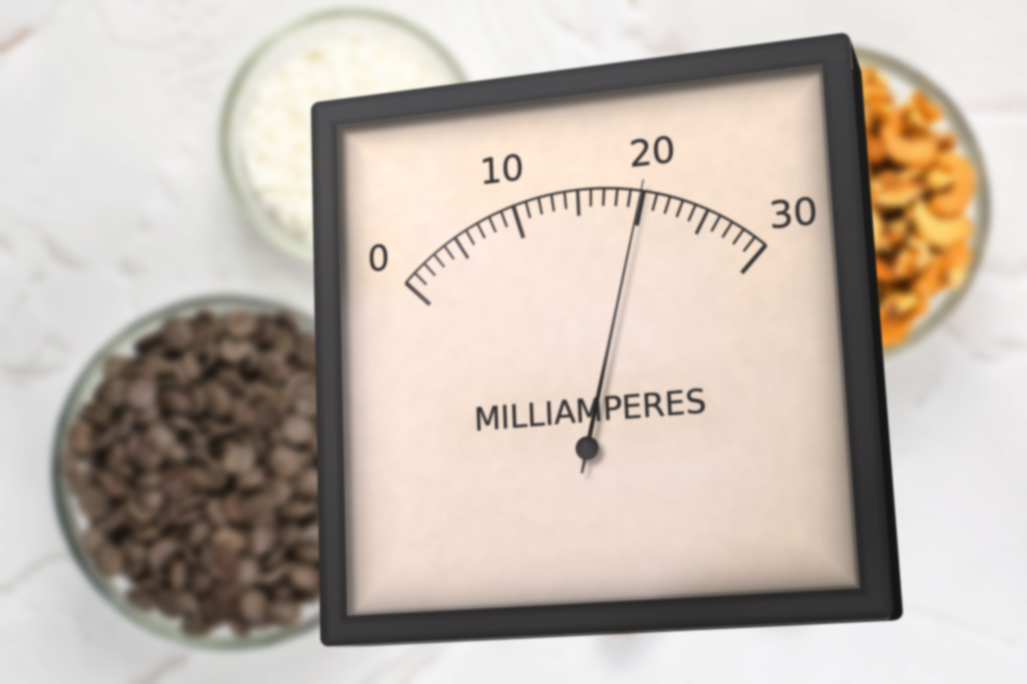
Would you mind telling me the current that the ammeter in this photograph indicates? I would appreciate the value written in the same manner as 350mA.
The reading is 20mA
